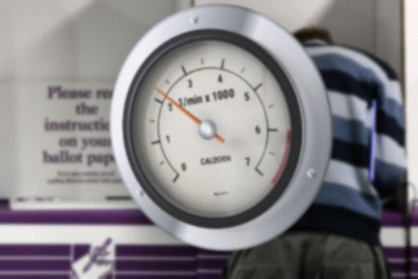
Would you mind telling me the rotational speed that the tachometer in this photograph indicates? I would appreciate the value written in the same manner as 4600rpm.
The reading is 2250rpm
